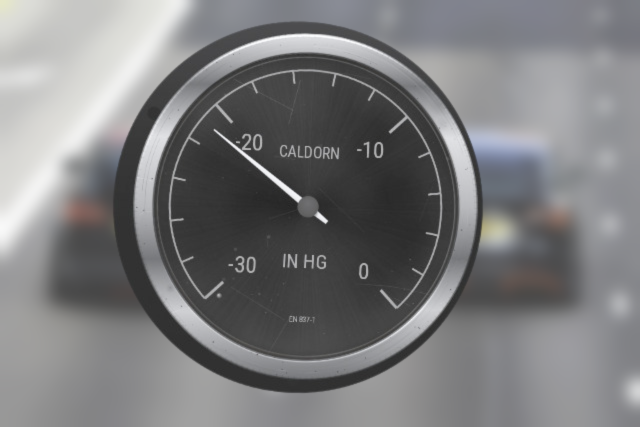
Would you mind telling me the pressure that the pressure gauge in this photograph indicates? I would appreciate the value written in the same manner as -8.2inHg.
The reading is -21inHg
